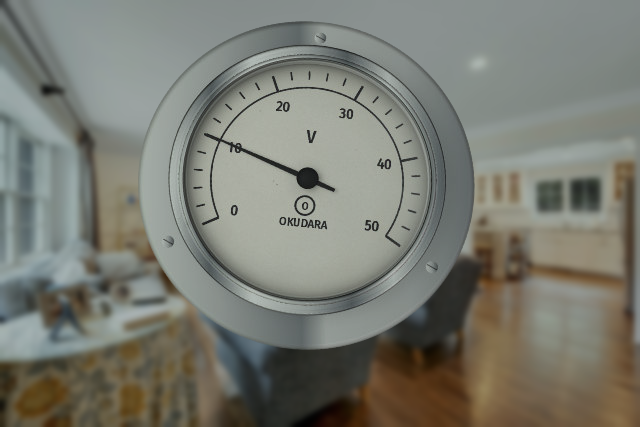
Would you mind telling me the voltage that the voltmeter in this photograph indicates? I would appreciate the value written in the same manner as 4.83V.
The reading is 10V
